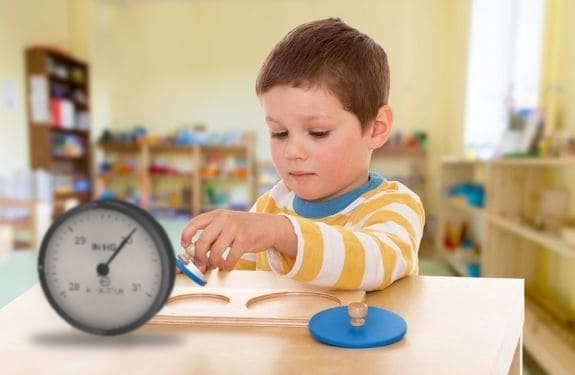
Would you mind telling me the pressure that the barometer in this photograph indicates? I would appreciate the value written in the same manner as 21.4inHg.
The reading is 30inHg
